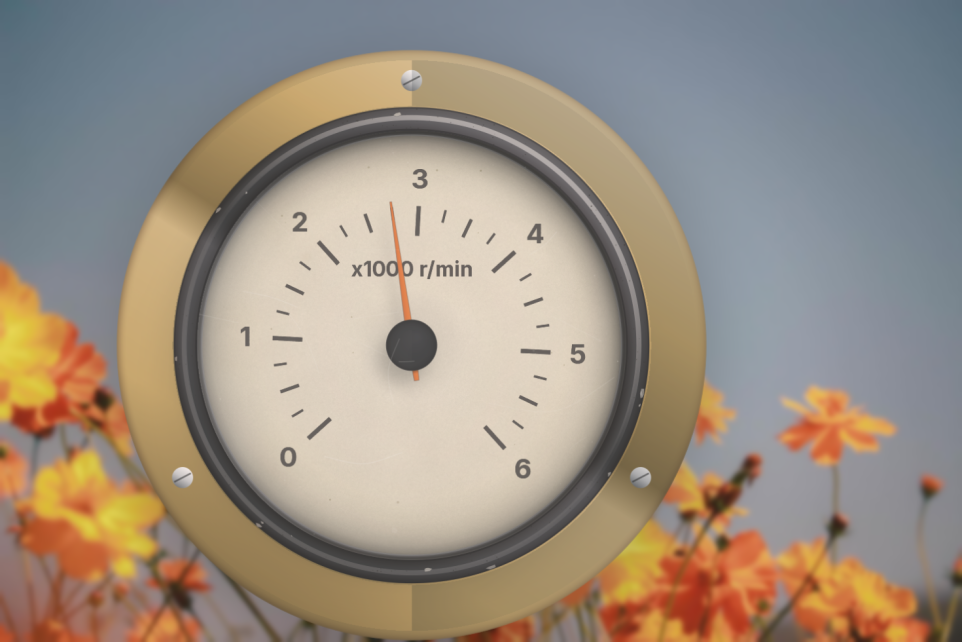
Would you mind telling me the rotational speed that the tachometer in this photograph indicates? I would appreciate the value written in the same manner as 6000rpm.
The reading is 2750rpm
